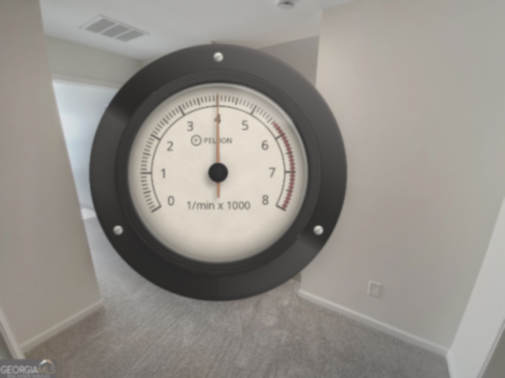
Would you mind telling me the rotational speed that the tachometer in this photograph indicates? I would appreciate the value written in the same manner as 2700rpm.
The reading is 4000rpm
